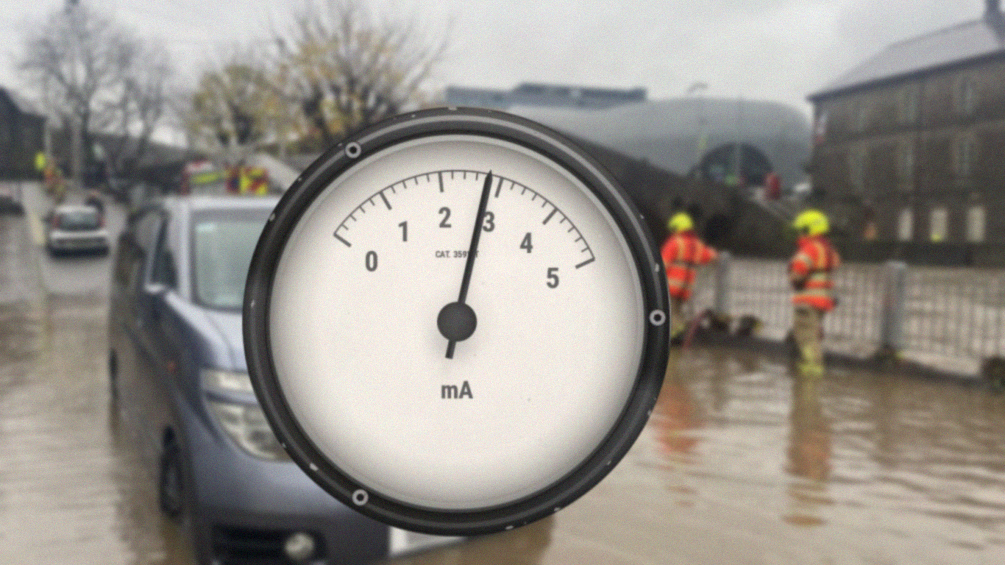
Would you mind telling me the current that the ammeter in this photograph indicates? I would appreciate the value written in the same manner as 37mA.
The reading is 2.8mA
